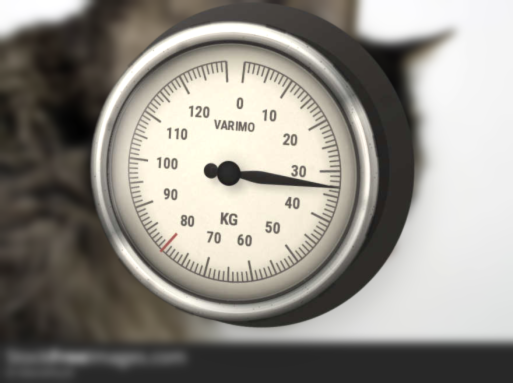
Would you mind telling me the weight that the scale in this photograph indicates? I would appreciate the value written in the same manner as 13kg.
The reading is 33kg
